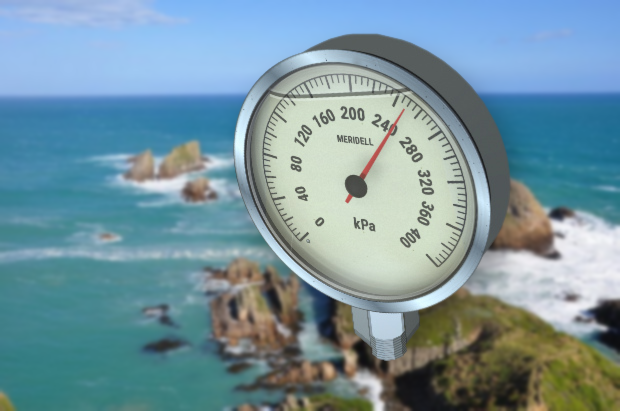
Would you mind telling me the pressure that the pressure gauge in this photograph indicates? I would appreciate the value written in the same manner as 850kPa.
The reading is 250kPa
